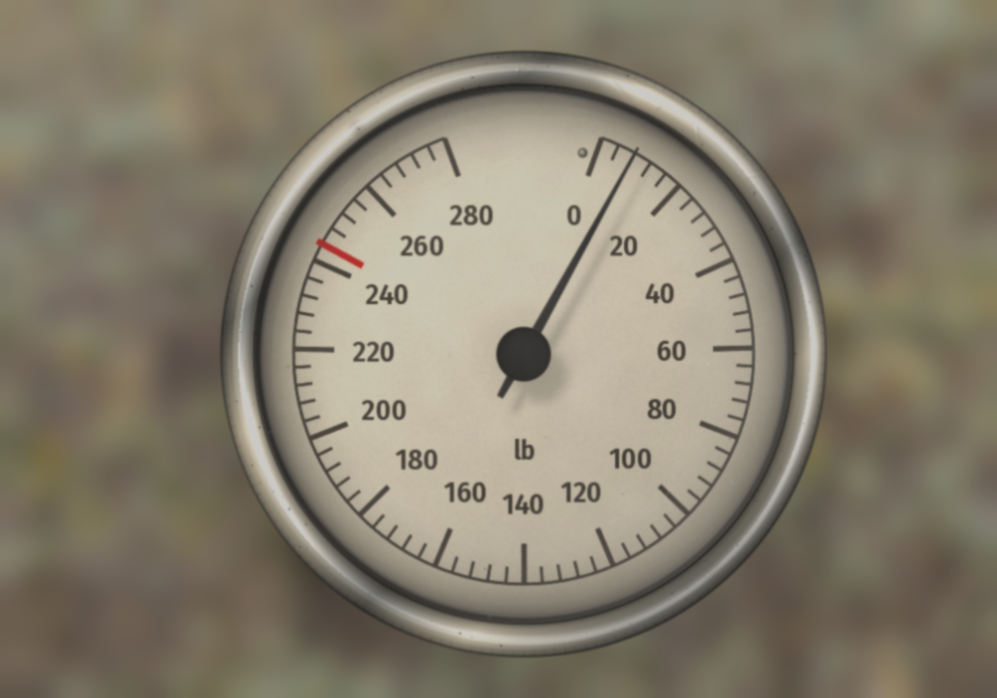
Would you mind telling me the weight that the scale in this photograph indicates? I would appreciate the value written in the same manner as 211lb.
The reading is 8lb
